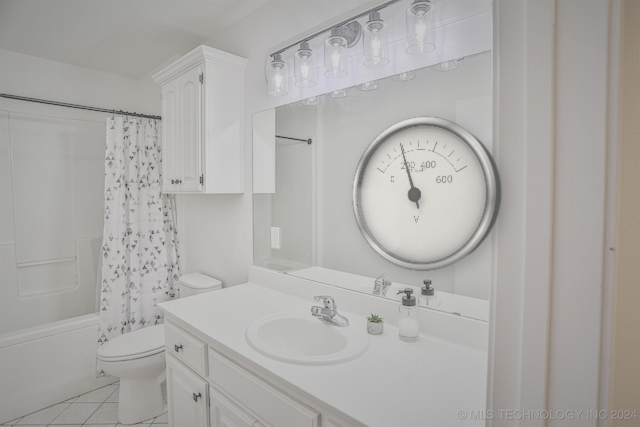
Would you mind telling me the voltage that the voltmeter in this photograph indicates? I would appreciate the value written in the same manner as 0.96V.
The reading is 200V
